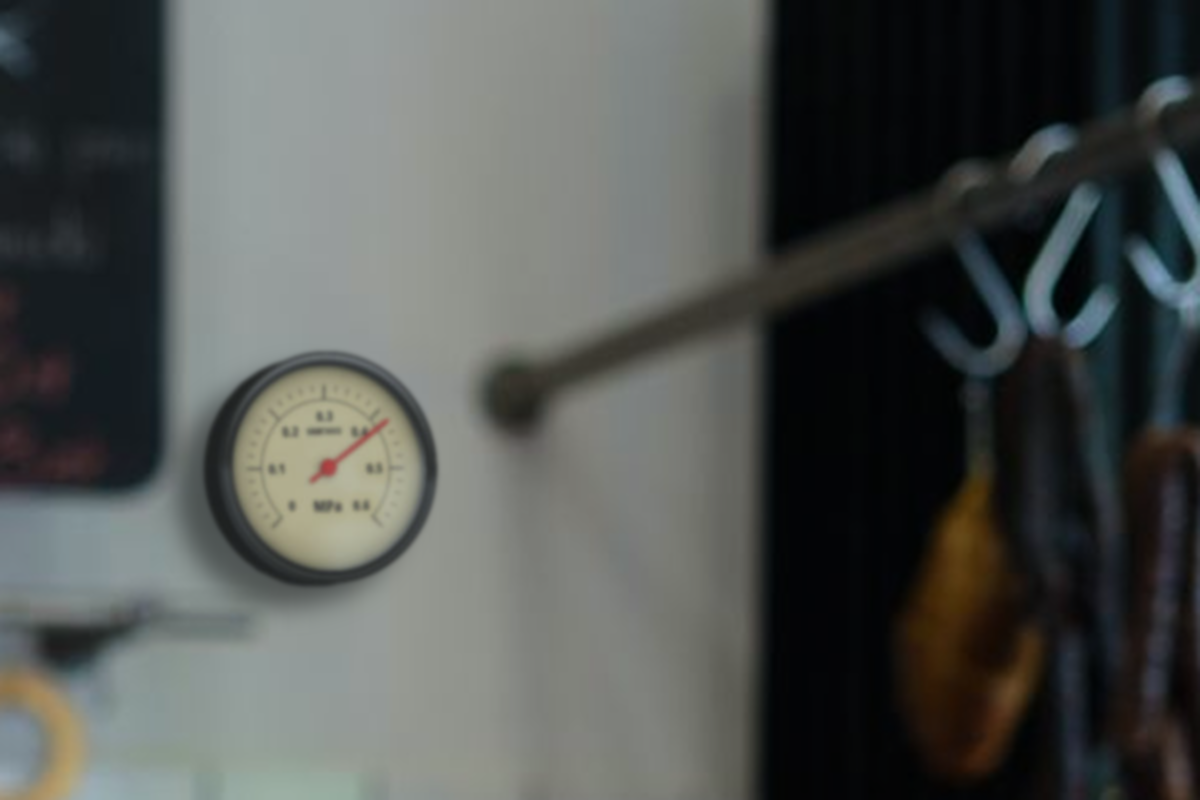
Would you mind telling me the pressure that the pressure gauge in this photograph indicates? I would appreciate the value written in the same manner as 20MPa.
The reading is 0.42MPa
